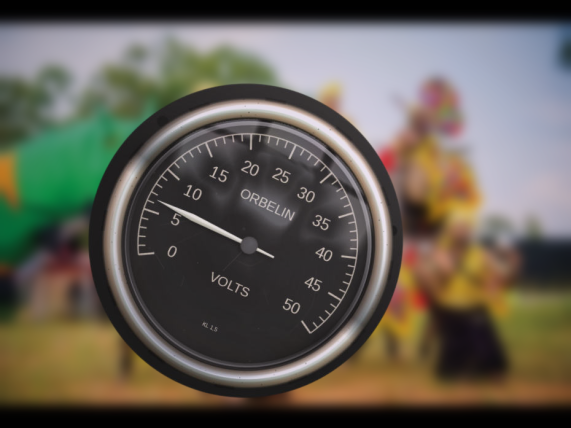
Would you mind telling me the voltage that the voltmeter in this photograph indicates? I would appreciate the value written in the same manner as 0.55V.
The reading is 6.5V
